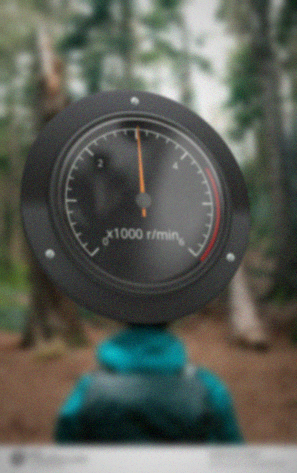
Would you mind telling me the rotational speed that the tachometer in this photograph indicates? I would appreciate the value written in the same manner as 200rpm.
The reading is 3000rpm
